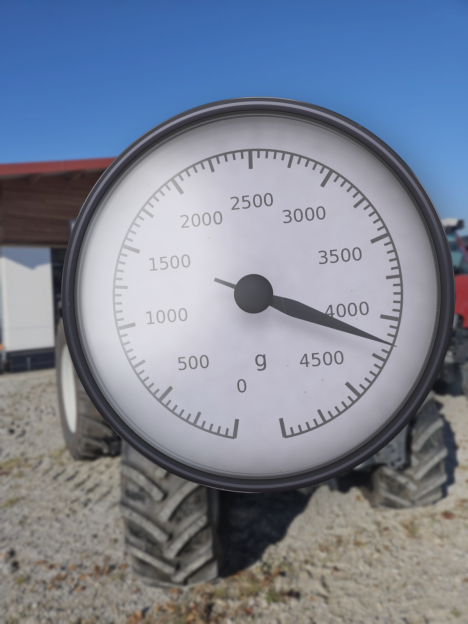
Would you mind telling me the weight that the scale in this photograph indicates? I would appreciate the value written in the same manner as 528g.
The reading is 4150g
